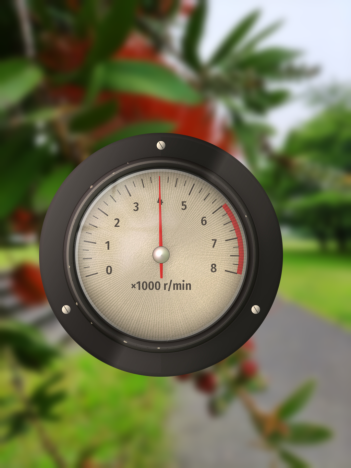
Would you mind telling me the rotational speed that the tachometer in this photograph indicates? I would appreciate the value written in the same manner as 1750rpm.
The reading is 4000rpm
